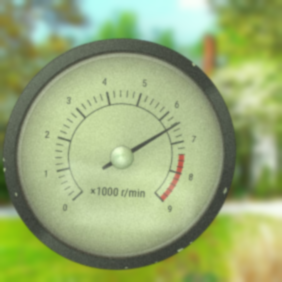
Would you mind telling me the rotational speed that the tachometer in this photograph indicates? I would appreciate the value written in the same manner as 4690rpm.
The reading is 6400rpm
